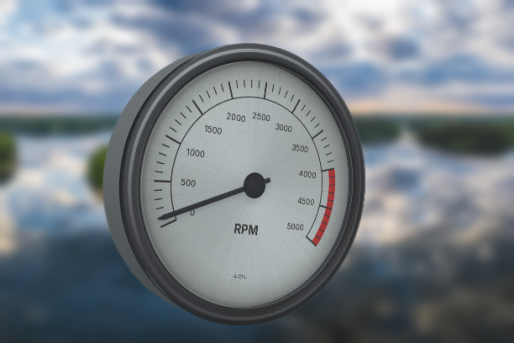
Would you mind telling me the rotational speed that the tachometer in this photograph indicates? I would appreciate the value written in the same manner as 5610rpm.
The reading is 100rpm
